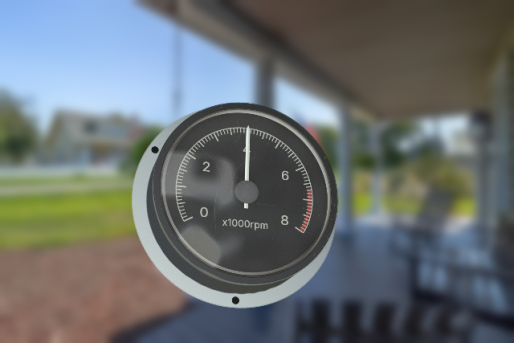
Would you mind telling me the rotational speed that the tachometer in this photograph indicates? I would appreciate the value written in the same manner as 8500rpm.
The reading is 4000rpm
